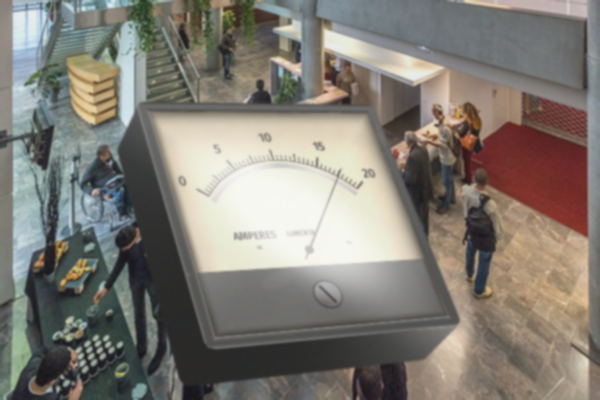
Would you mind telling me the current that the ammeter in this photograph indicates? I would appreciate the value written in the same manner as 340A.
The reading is 17.5A
